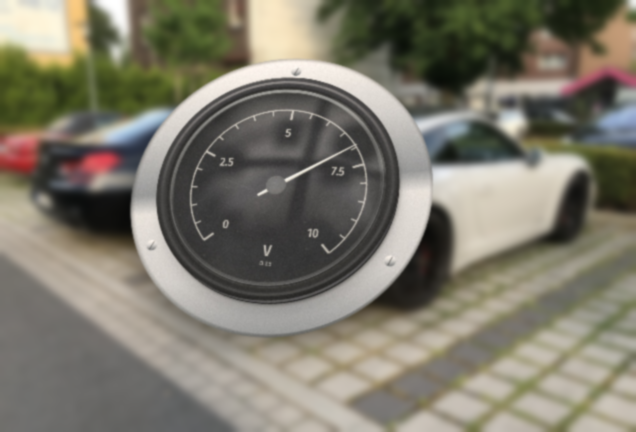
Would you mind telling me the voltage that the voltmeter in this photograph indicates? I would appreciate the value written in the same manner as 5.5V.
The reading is 7V
